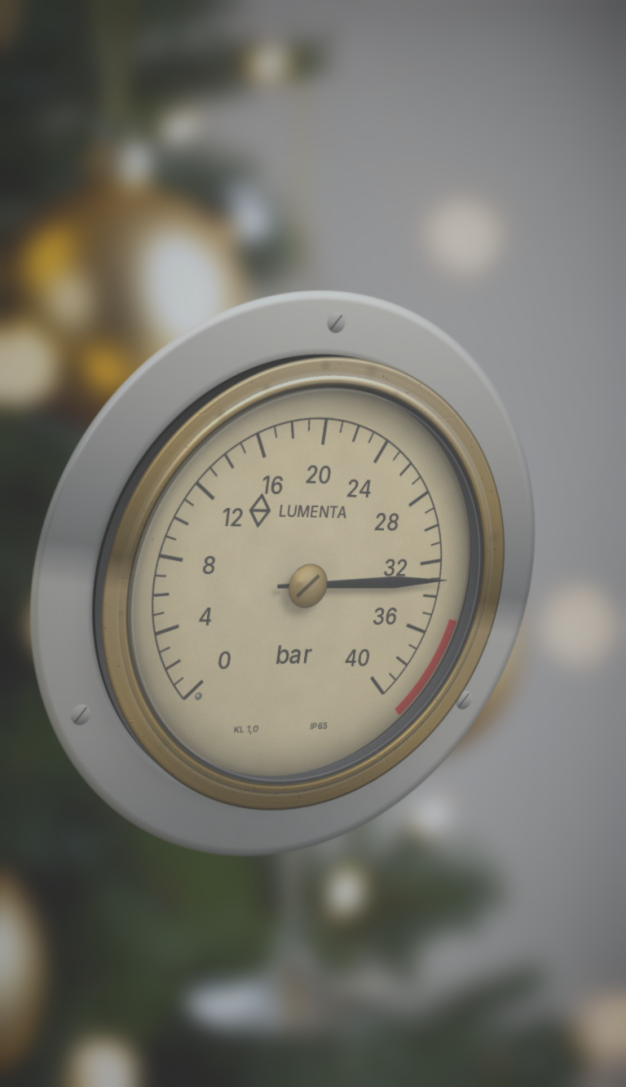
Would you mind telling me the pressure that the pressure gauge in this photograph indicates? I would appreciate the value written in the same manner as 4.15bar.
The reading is 33bar
